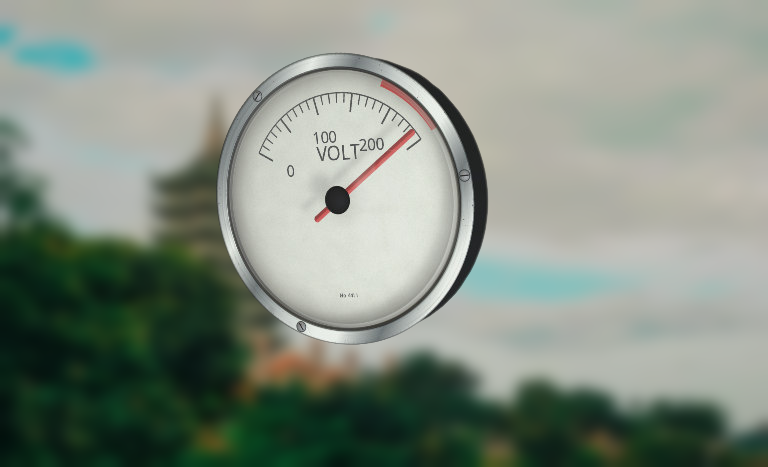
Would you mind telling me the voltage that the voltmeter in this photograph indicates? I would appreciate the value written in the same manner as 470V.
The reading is 240V
